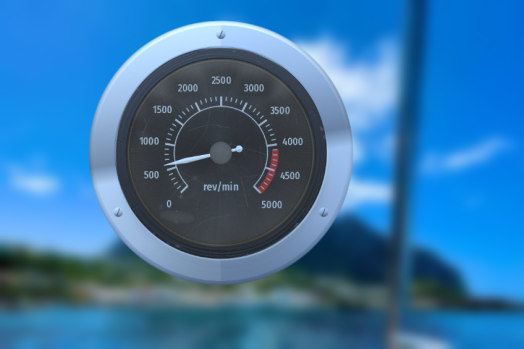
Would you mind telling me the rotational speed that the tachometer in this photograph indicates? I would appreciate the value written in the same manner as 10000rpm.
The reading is 600rpm
